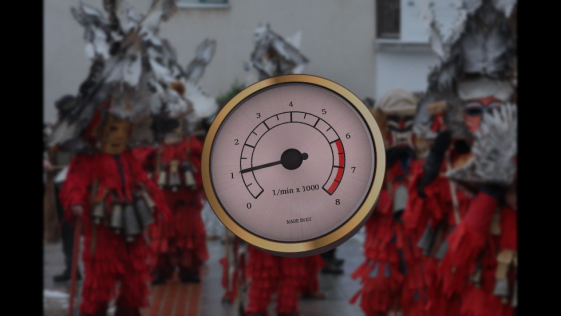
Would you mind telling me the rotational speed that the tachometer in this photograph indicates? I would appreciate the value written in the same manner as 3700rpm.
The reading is 1000rpm
